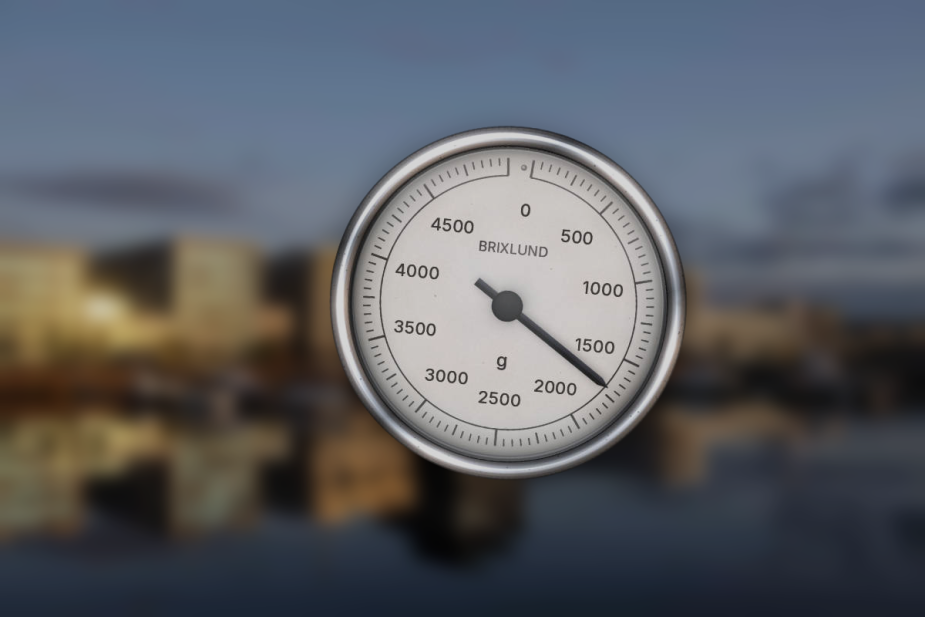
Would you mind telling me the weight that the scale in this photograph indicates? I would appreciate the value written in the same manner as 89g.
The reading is 1700g
